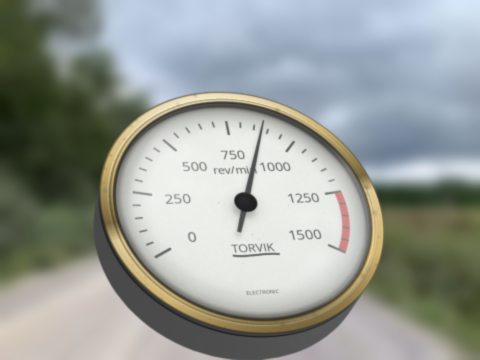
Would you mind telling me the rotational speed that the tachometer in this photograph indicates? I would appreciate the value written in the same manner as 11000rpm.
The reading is 875rpm
